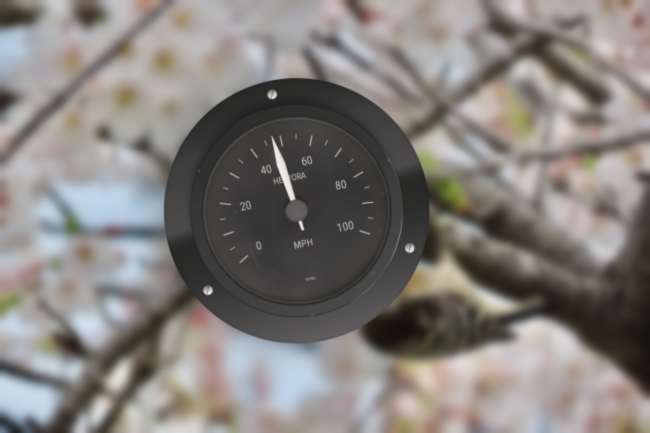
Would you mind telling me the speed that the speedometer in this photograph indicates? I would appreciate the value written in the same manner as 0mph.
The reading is 47.5mph
